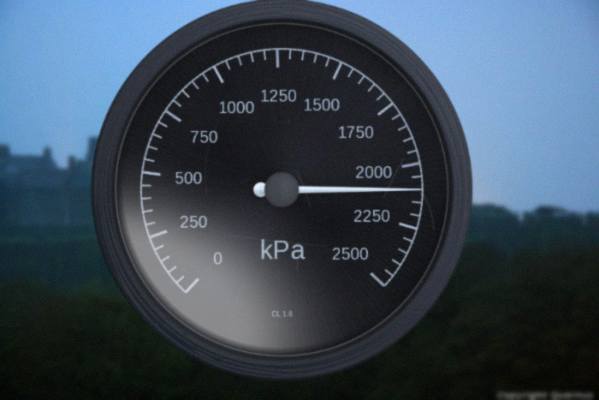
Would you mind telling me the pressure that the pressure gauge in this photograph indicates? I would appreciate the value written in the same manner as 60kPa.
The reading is 2100kPa
